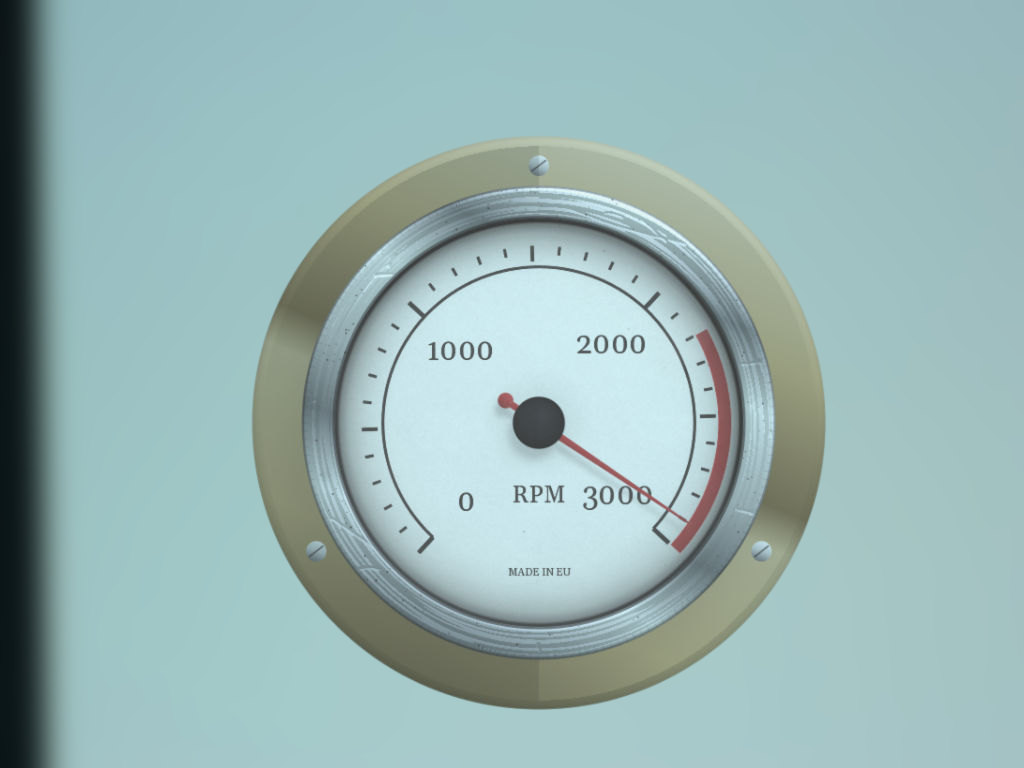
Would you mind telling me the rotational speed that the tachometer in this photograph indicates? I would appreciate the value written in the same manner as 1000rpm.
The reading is 2900rpm
